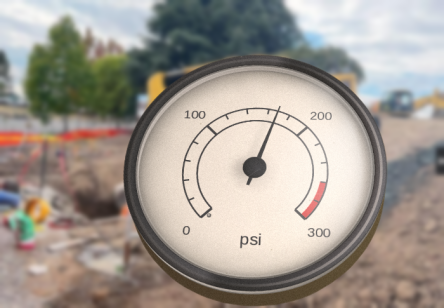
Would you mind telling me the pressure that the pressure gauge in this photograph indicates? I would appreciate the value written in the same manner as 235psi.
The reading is 170psi
